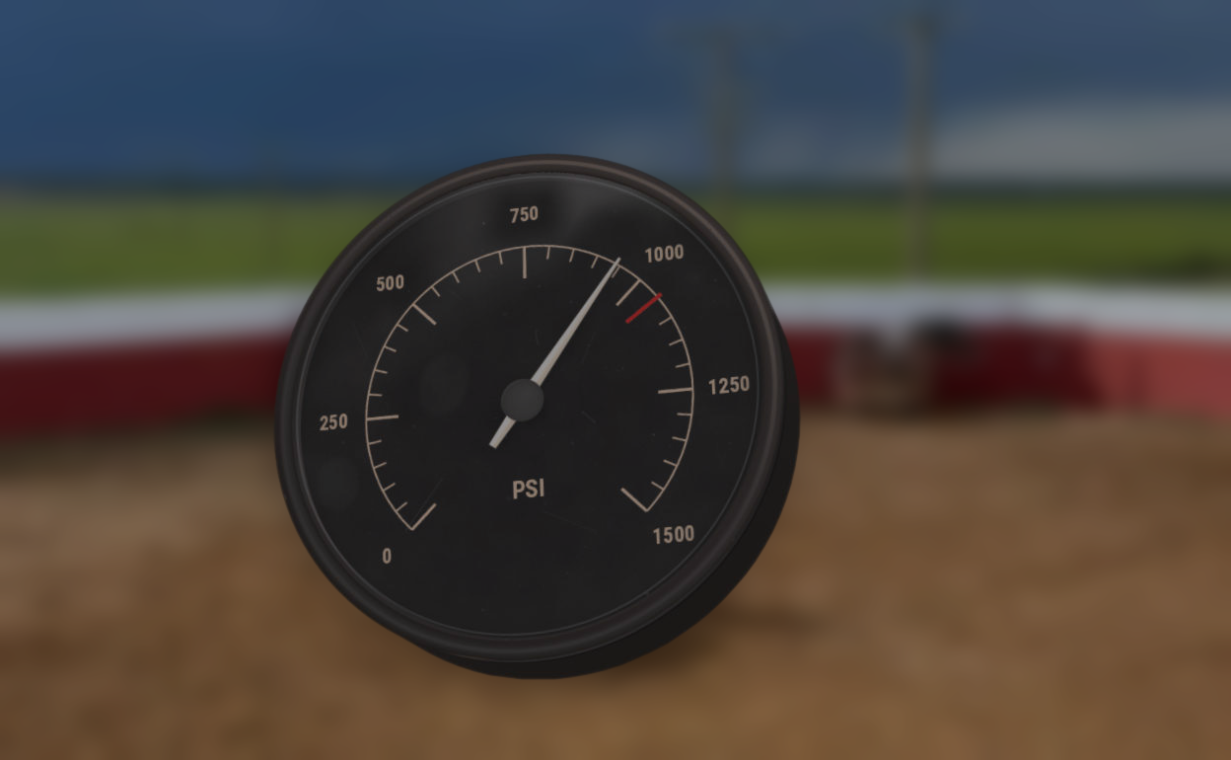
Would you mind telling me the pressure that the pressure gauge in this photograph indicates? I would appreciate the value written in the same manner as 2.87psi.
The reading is 950psi
